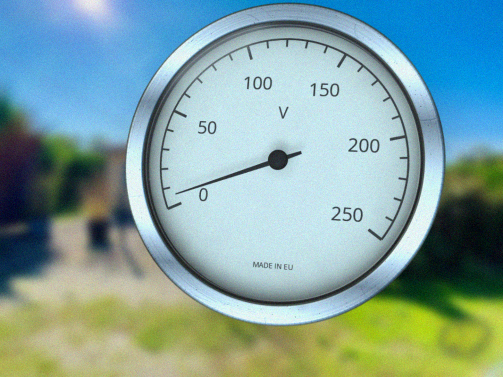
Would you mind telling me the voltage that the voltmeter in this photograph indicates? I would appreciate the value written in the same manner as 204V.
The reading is 5V
